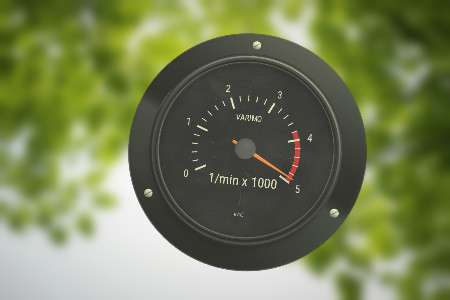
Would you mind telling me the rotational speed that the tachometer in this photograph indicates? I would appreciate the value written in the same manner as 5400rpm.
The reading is 4900rpm
